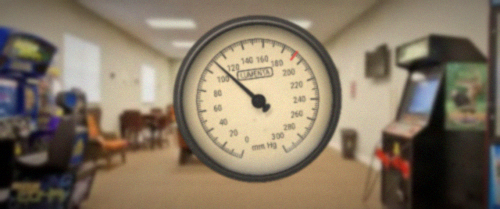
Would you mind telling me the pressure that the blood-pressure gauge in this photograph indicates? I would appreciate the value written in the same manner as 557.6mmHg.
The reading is 110mmHg
